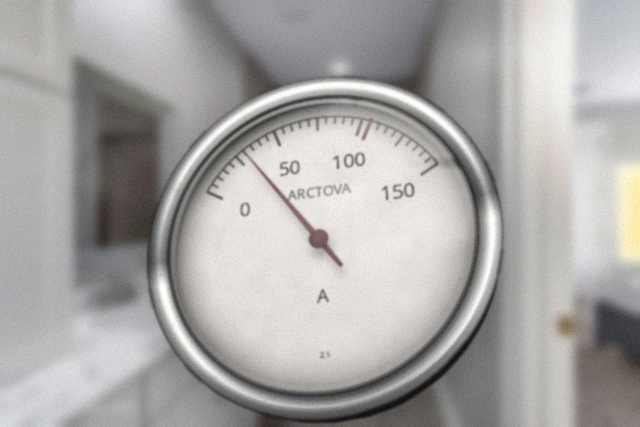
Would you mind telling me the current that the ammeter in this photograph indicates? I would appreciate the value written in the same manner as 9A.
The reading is 30A
